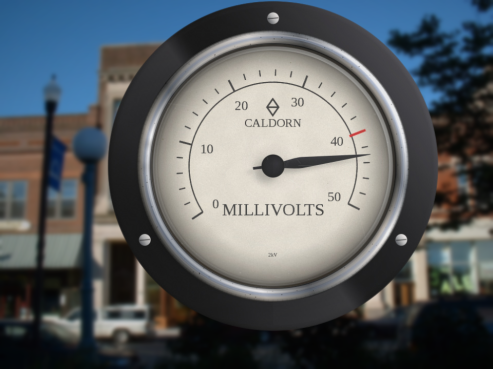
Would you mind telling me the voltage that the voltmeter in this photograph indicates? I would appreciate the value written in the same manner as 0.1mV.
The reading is 43mV
